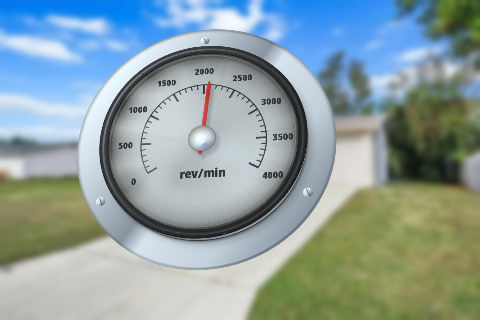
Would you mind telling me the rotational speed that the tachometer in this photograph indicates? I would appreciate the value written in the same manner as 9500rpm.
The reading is 2100rpm
